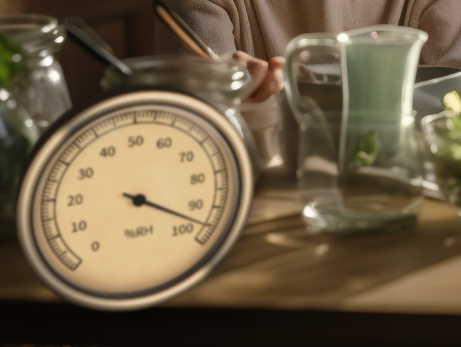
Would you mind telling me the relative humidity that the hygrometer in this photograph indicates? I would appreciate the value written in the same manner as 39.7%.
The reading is 95%
